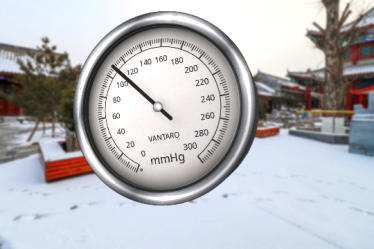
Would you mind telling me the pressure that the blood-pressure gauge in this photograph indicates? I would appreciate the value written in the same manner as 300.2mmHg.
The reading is 110mmHg
